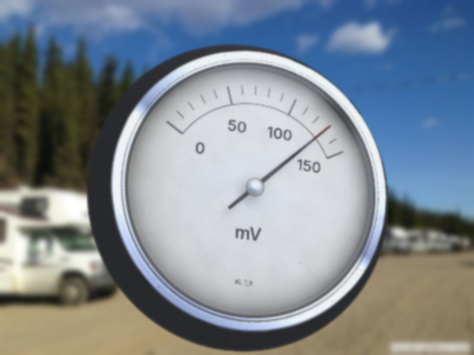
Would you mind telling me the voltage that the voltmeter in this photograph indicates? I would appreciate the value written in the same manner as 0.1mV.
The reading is 130mV
